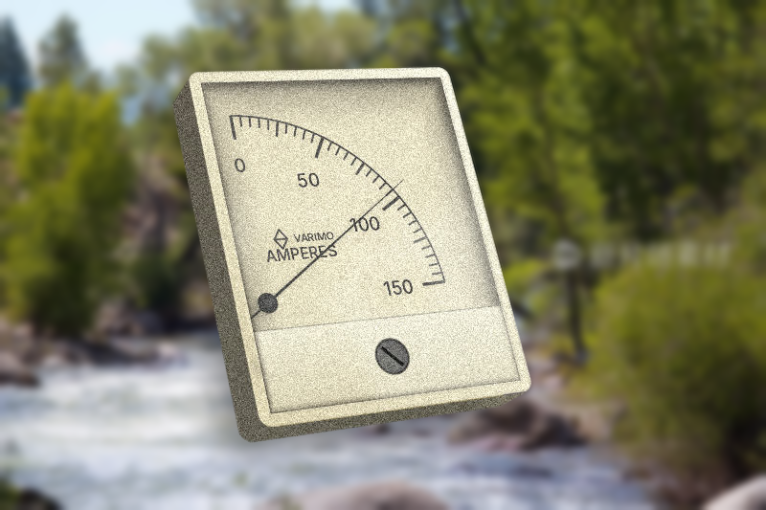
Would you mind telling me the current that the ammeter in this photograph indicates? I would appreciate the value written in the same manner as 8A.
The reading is 95A
